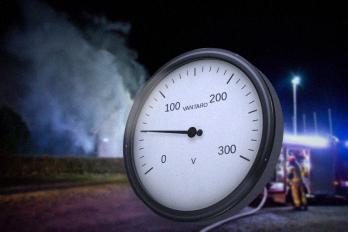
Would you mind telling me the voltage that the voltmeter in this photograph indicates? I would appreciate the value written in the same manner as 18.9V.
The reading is 50V
